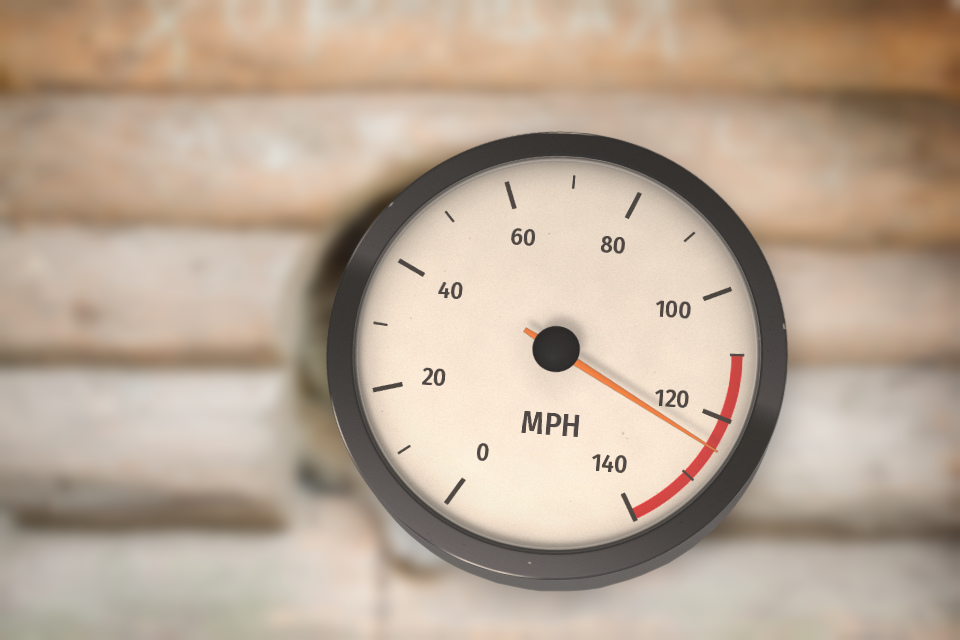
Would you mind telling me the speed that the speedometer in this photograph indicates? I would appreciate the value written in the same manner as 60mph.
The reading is 125mph
